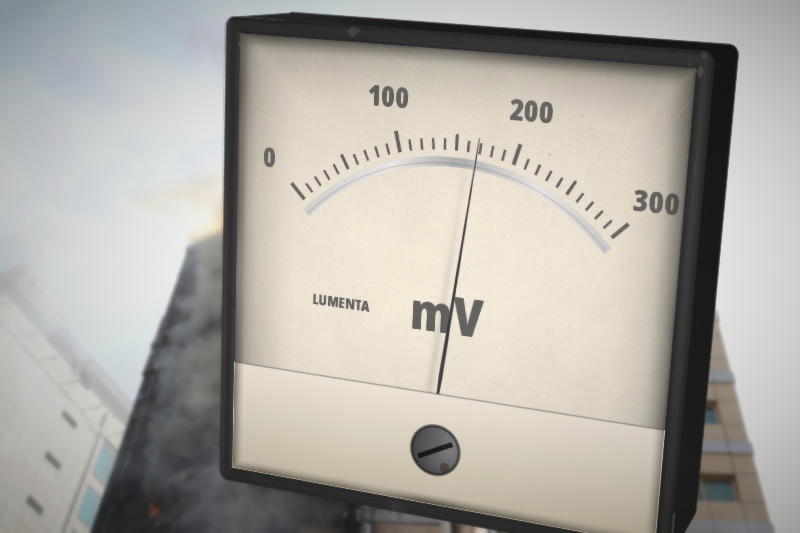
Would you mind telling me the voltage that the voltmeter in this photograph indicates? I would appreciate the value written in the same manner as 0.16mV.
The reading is 170mV
